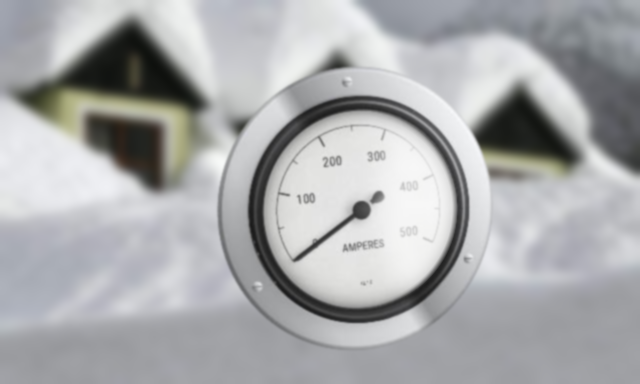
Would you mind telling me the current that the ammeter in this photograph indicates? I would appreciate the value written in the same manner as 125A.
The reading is 0A
